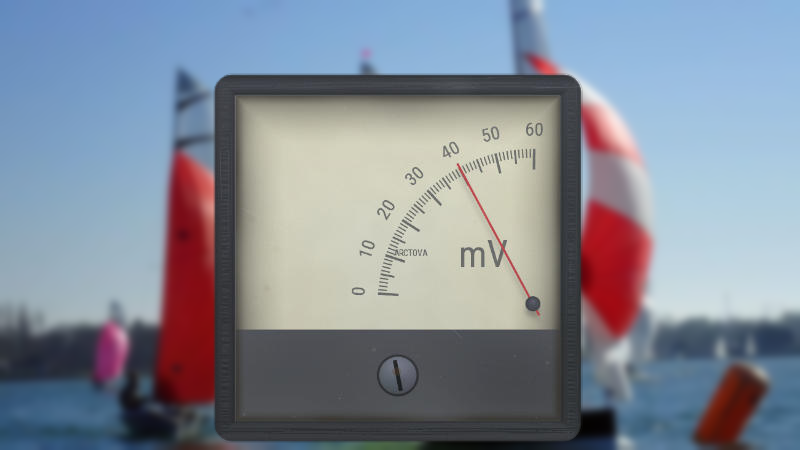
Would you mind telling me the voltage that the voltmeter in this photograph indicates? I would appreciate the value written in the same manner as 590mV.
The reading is 40mV
